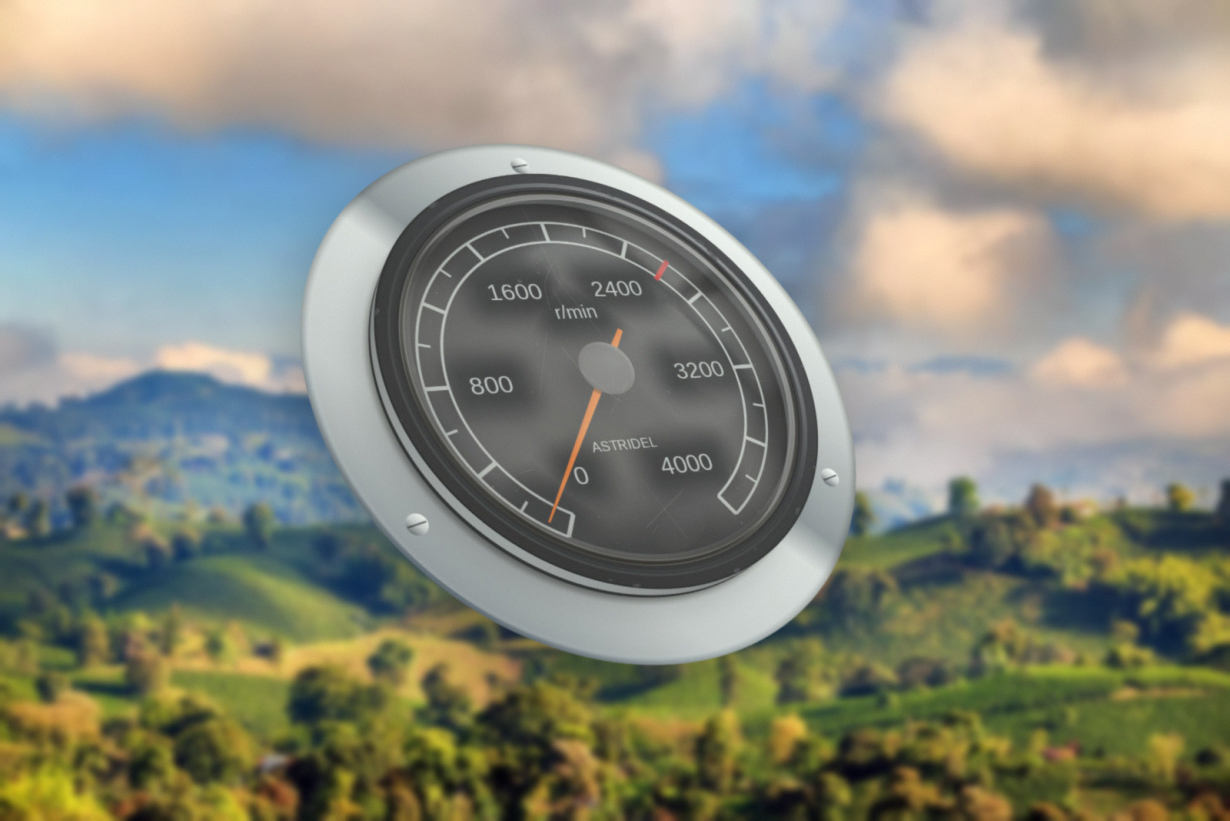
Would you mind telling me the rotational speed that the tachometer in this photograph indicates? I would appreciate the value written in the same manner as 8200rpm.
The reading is 100rpm
